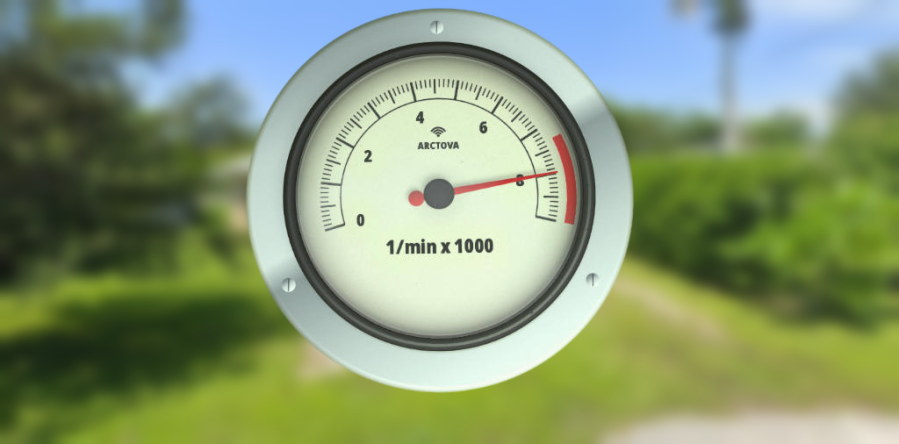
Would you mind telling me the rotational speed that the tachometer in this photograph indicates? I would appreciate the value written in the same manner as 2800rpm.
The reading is 8000rpm
